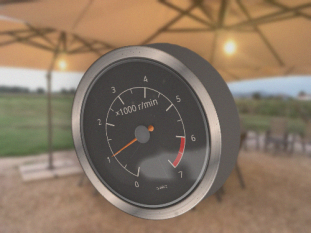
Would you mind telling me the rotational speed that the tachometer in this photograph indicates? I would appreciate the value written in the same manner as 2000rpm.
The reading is 1000rpm
